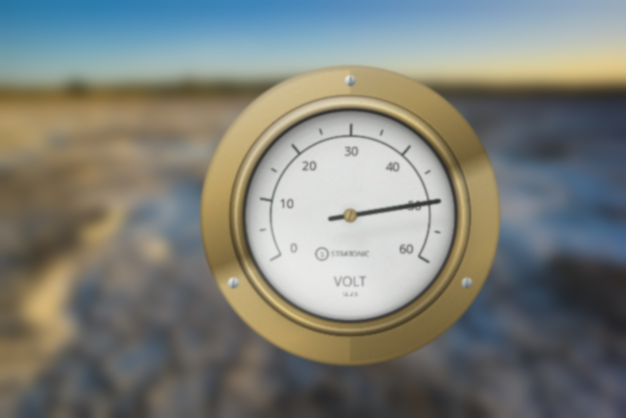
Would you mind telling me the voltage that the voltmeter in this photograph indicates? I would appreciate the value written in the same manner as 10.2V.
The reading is 50V
